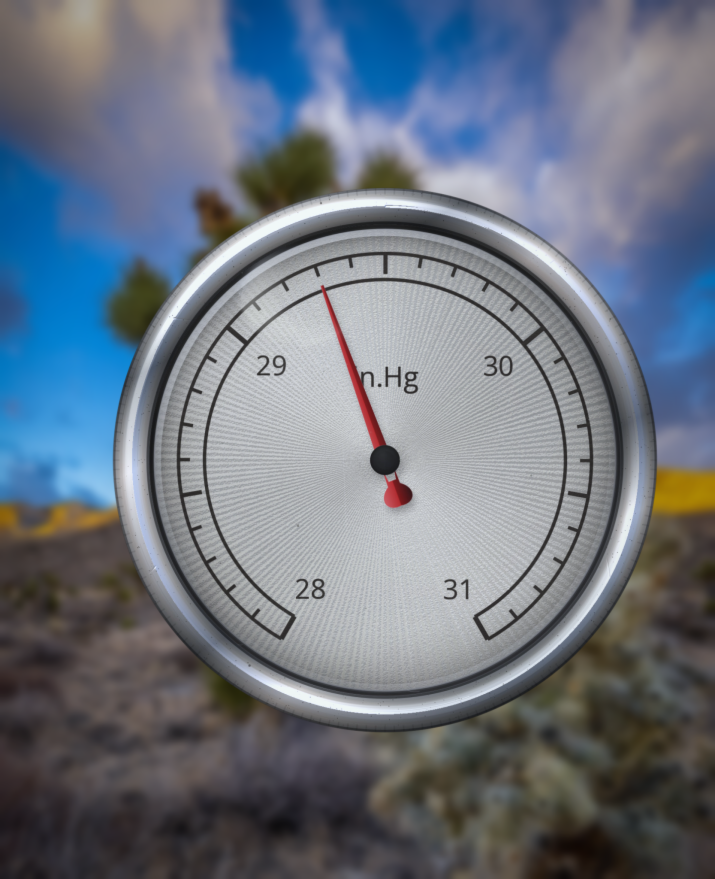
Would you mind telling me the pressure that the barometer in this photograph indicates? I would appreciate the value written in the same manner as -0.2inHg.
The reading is 29.3inHg
